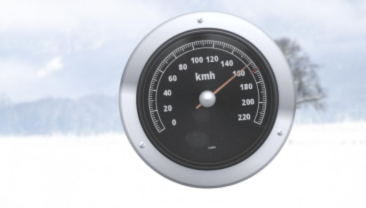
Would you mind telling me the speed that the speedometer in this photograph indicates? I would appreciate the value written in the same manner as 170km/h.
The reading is 160km/h
